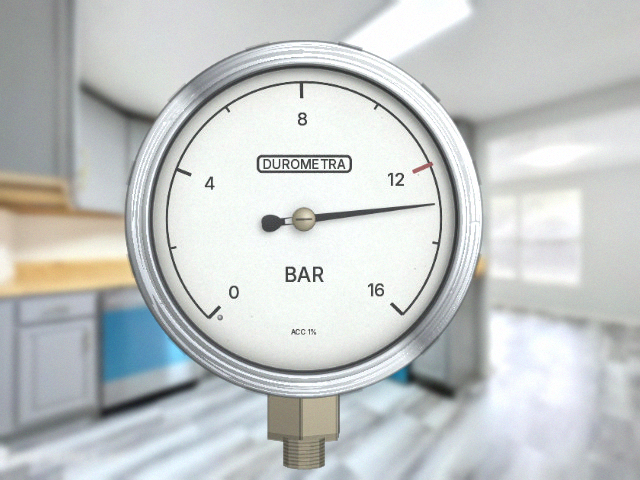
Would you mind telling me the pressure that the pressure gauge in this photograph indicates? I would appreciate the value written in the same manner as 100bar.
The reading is 13bar
